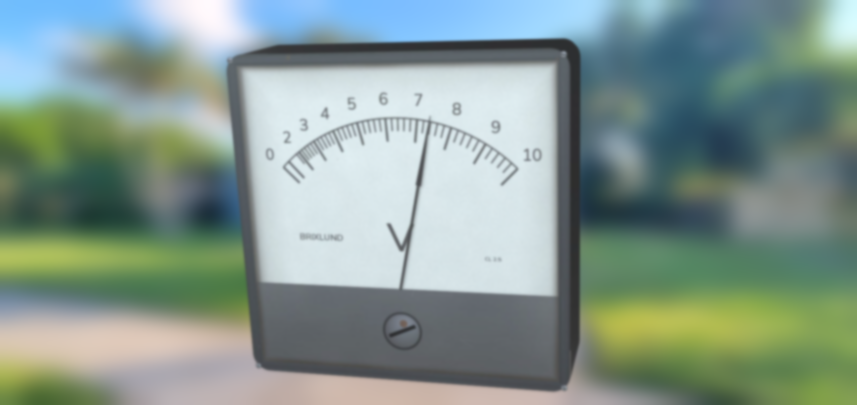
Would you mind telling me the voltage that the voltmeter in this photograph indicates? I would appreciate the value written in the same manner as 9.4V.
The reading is 7.4V
